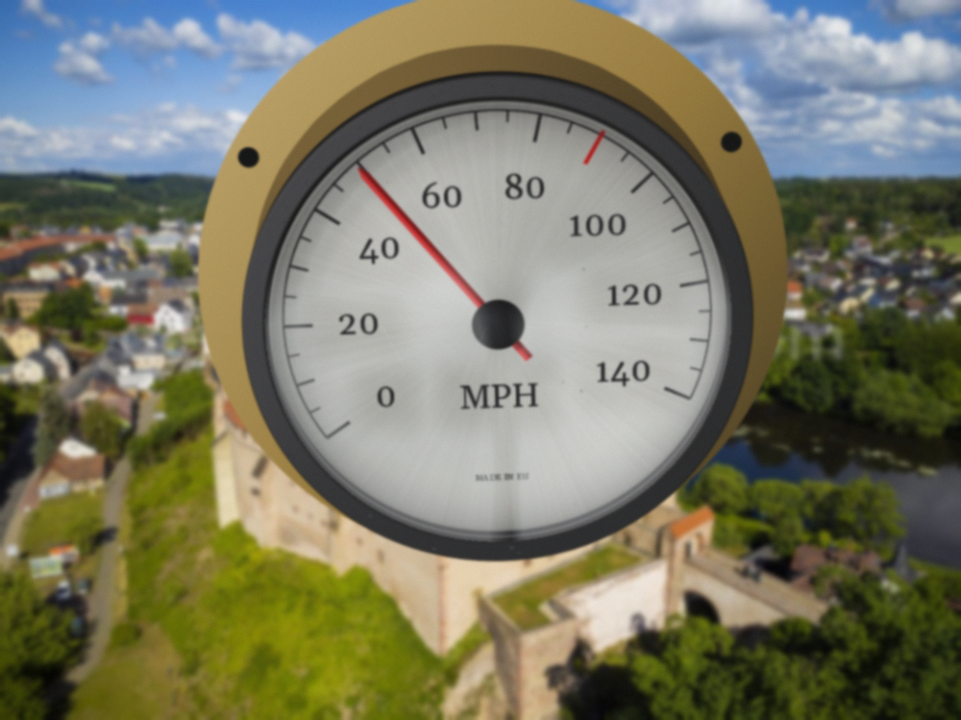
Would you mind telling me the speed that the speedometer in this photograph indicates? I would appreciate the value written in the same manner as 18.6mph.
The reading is 50mph
